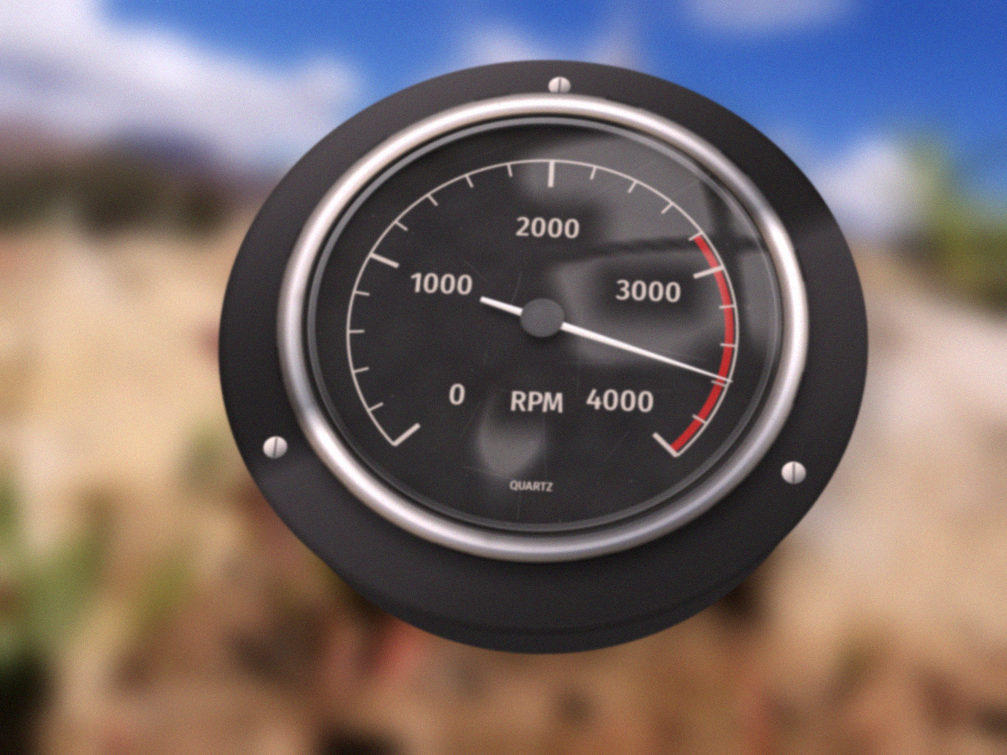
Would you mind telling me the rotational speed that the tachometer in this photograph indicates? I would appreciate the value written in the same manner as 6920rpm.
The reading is 3600rpm
